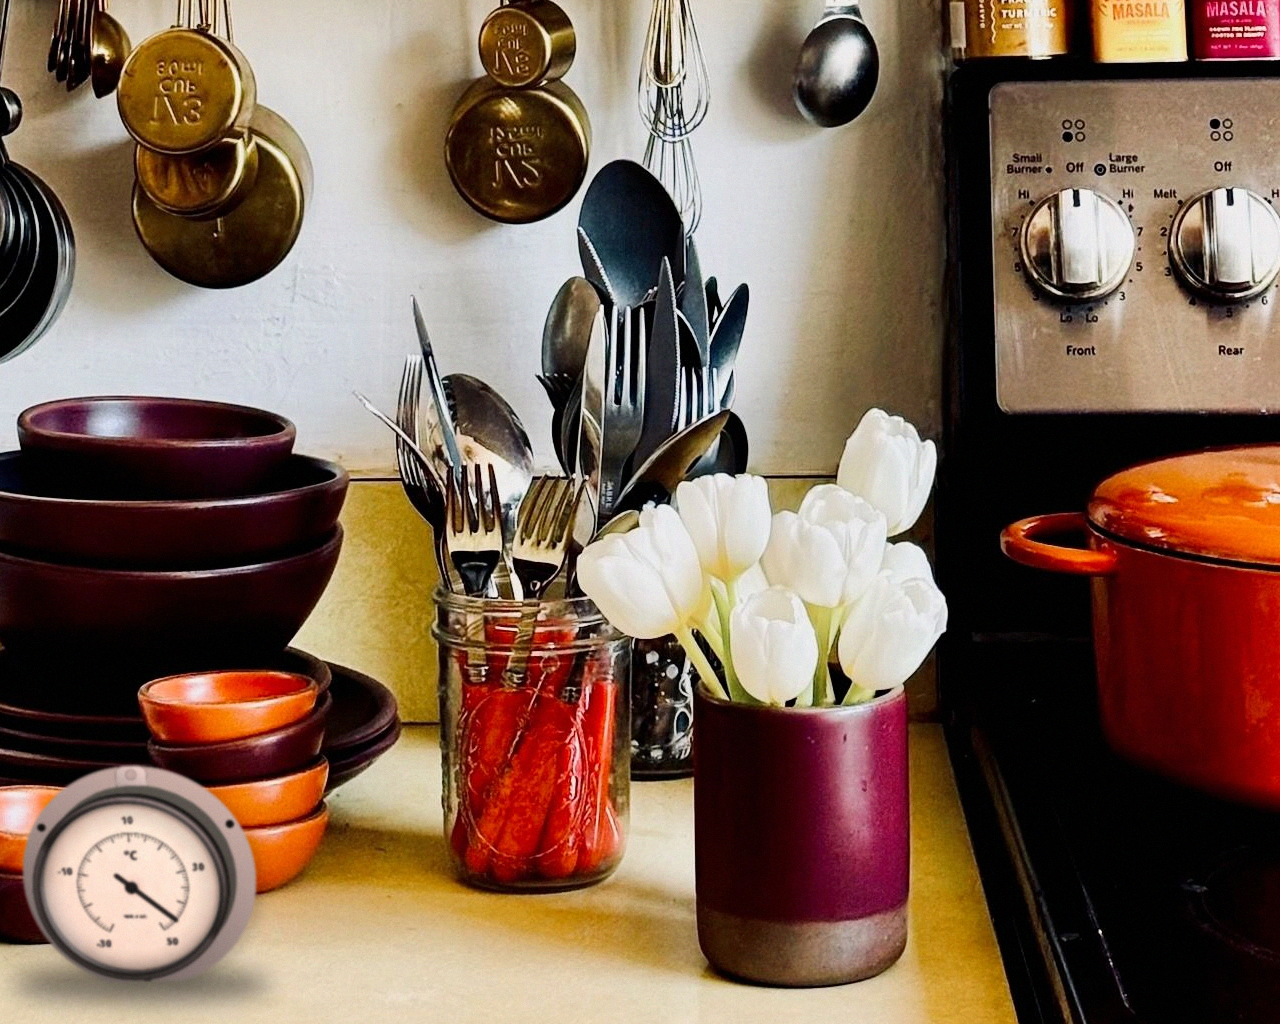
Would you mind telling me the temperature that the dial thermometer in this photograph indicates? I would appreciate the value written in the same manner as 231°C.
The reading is 45°C
